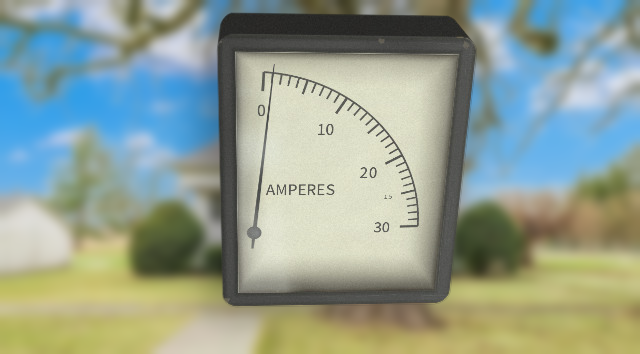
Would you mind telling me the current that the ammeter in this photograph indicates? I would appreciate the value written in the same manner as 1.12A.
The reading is 1A
